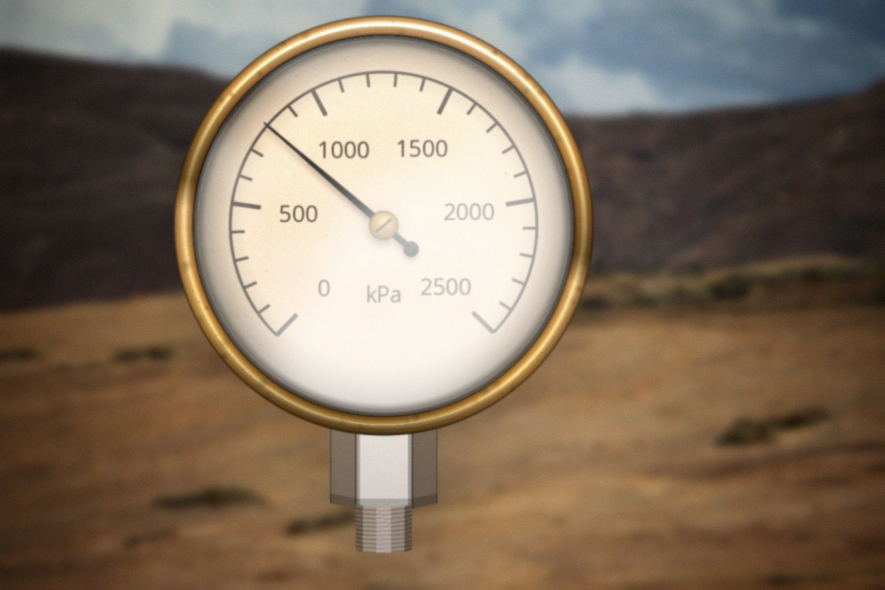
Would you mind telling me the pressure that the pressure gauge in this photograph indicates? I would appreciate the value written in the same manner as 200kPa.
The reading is 800kPa
